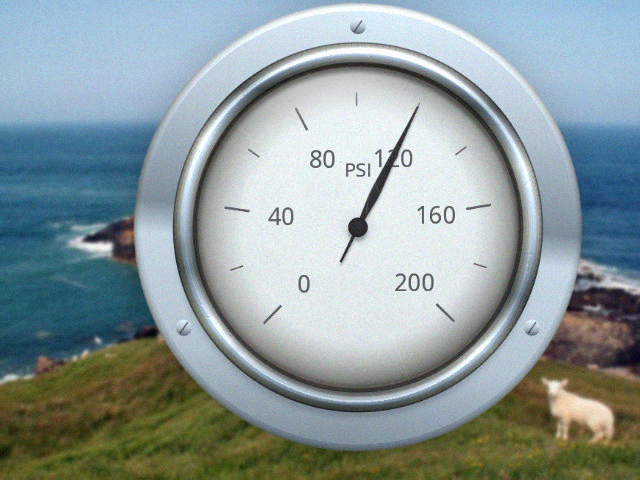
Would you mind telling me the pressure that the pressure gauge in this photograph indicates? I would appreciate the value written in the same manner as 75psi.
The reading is 120psi
